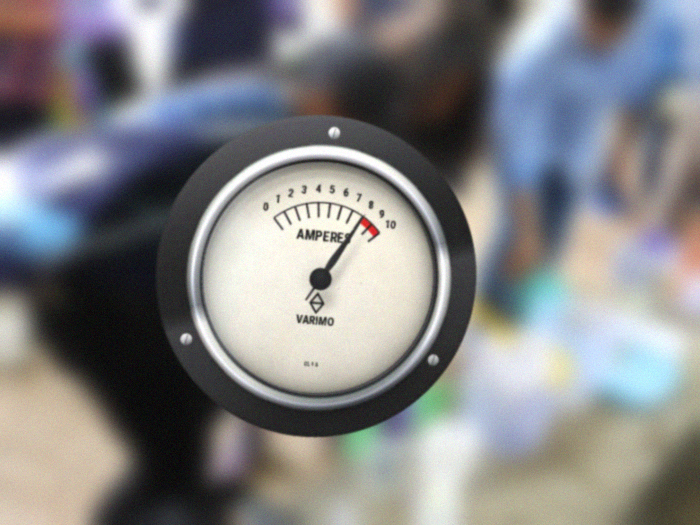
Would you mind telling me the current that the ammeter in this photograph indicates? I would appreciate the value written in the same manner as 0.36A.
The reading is 8A
